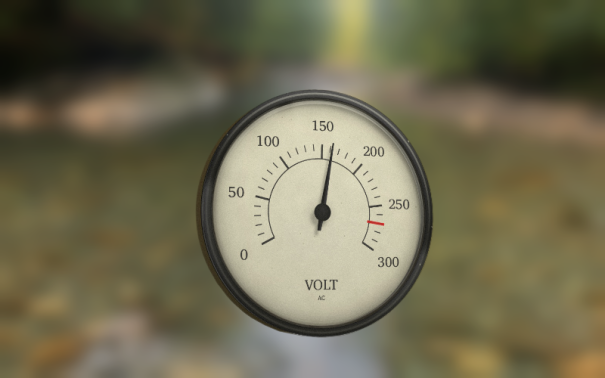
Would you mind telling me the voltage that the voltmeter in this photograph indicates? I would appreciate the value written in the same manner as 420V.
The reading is 160V
